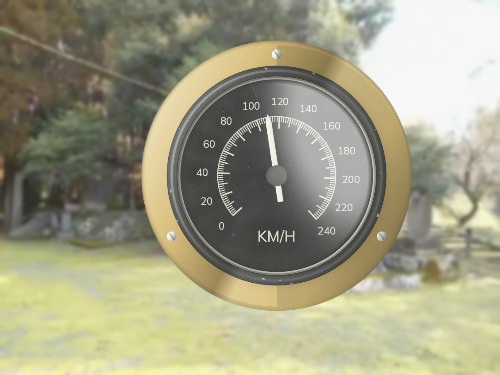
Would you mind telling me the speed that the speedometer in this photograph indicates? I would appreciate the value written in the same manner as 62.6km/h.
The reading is 110km/h
